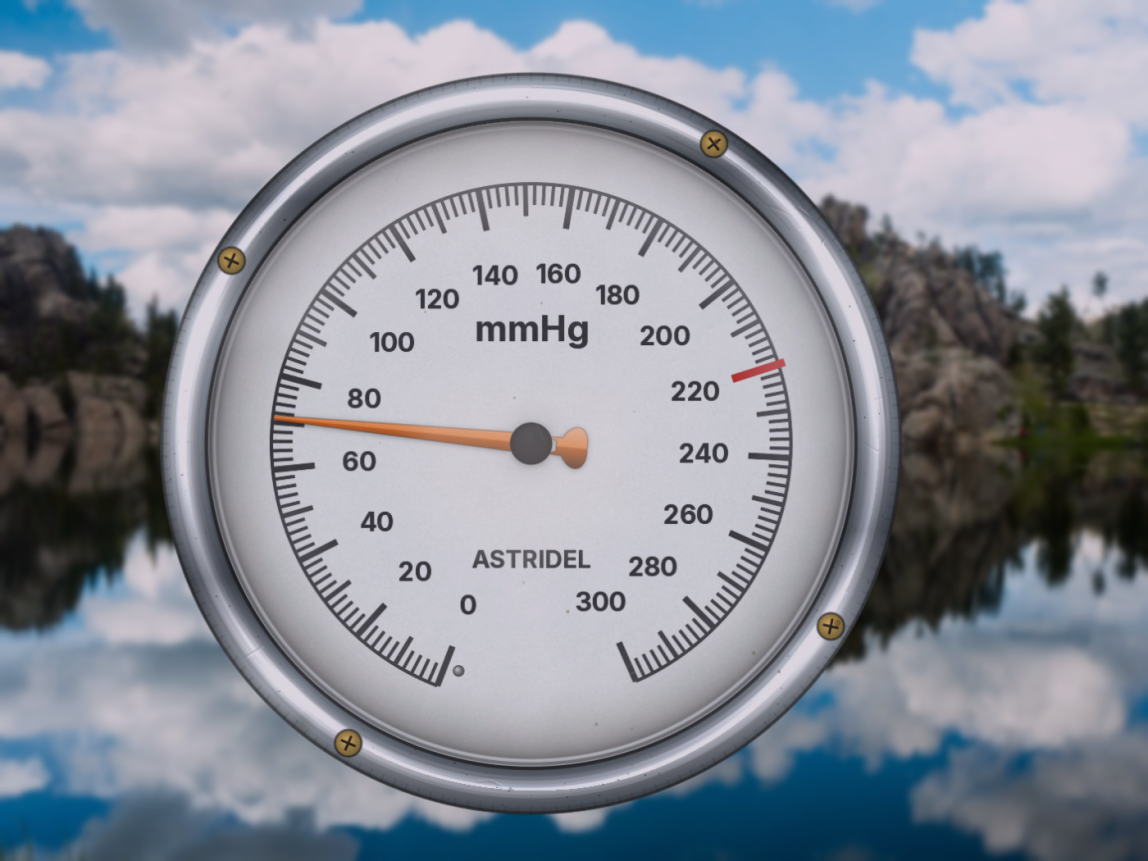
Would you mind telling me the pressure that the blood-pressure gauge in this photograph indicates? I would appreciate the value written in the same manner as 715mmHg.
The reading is 71mmHg
